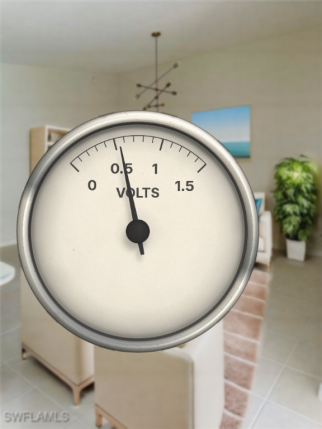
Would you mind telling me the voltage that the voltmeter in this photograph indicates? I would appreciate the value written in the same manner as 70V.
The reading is 0.55V
